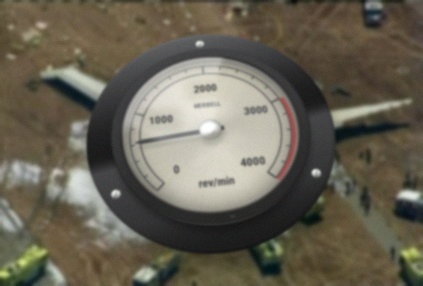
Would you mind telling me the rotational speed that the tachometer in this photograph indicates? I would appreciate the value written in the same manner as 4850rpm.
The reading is 600rpm
